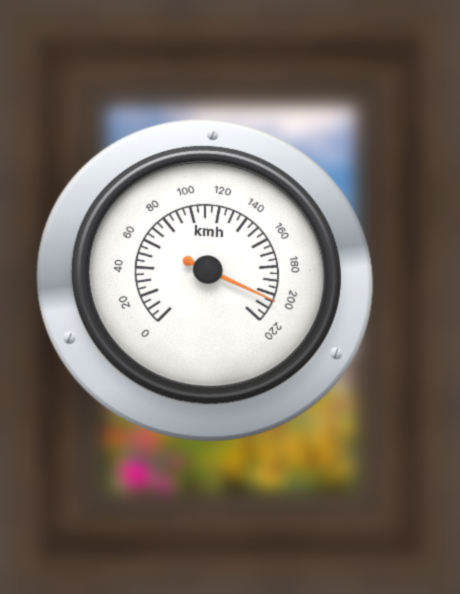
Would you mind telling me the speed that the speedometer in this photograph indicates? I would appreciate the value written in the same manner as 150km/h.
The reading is 205km/h
